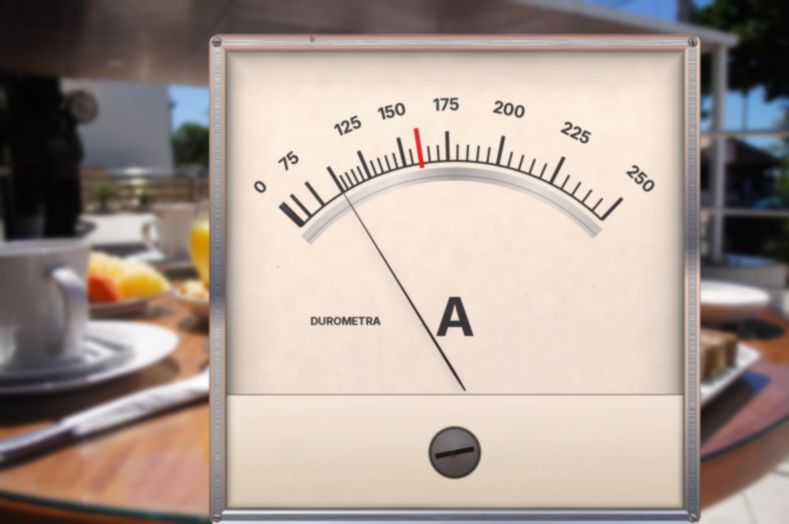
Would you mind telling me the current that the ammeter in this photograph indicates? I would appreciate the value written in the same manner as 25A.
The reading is 100A
